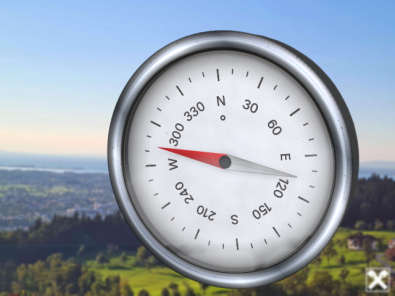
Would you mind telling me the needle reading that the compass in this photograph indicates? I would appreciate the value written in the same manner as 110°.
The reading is 285°
